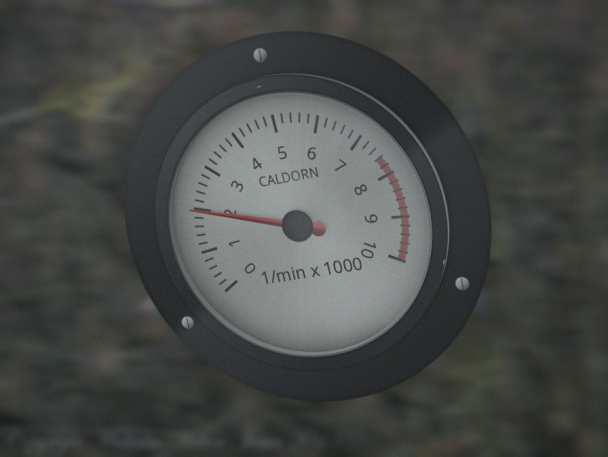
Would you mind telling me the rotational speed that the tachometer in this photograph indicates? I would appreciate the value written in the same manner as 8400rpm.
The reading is 2000rpm
